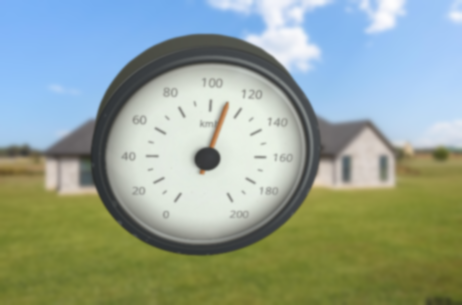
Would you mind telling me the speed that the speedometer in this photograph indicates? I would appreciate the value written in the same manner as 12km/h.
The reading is 110km/h
